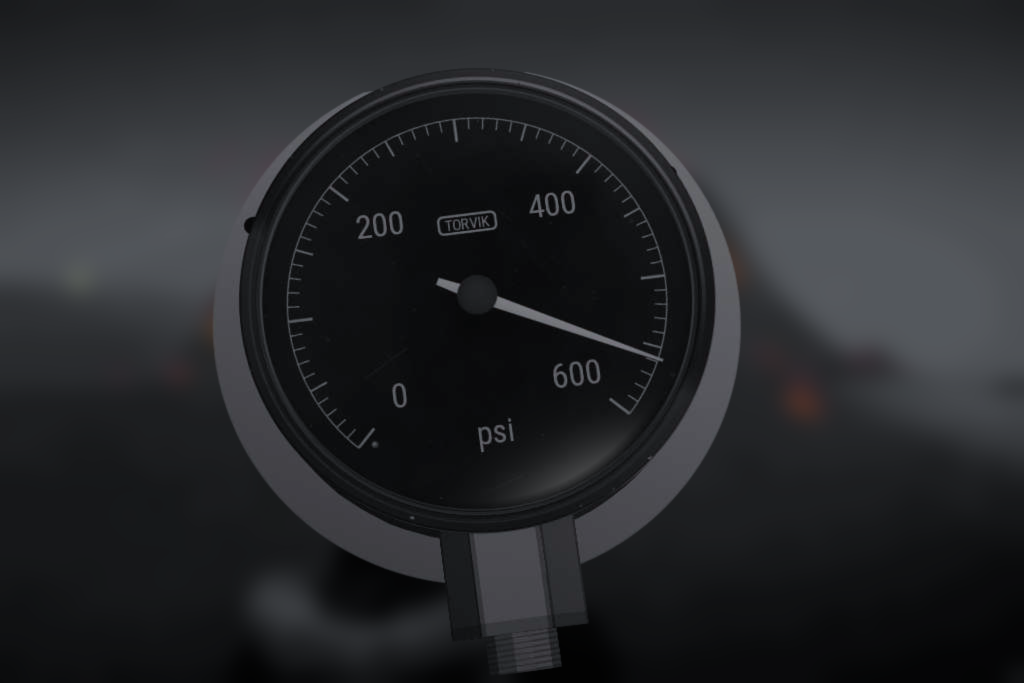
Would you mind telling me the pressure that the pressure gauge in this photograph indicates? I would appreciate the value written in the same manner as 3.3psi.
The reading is 560psi
